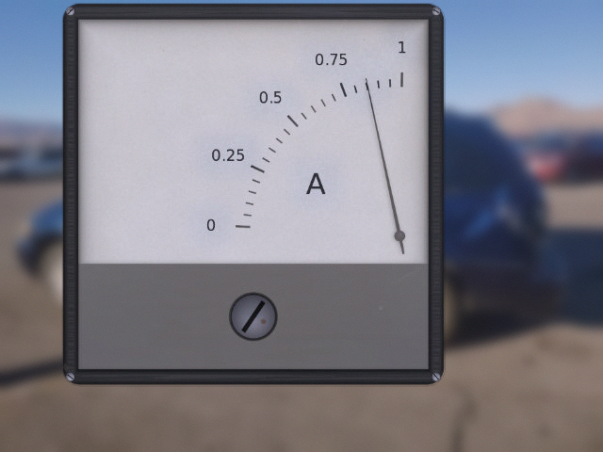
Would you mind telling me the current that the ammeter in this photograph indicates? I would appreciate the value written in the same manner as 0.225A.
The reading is 0.85A
